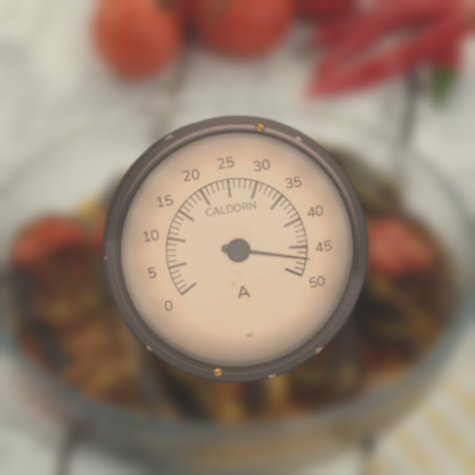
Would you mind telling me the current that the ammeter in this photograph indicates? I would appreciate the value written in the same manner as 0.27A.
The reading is 47A
